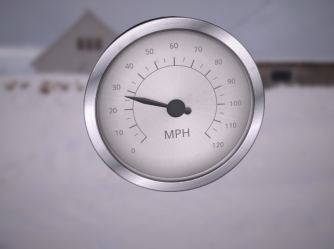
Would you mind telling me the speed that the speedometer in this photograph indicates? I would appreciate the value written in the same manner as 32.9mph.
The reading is 27.5mph
